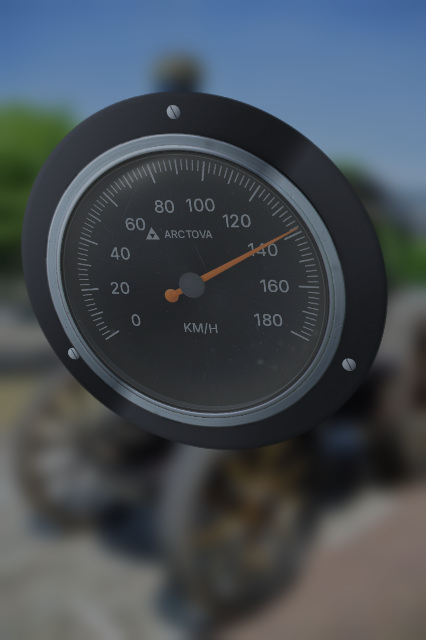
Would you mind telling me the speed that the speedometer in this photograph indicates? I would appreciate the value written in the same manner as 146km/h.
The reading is 138km/h
